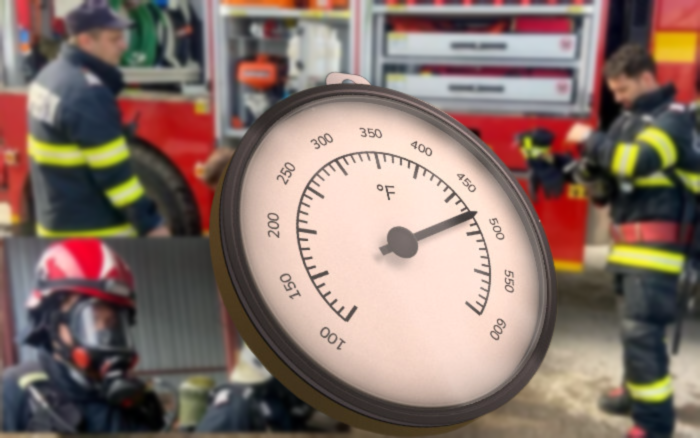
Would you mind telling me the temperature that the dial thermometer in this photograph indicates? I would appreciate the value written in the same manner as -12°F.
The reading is 480°F
